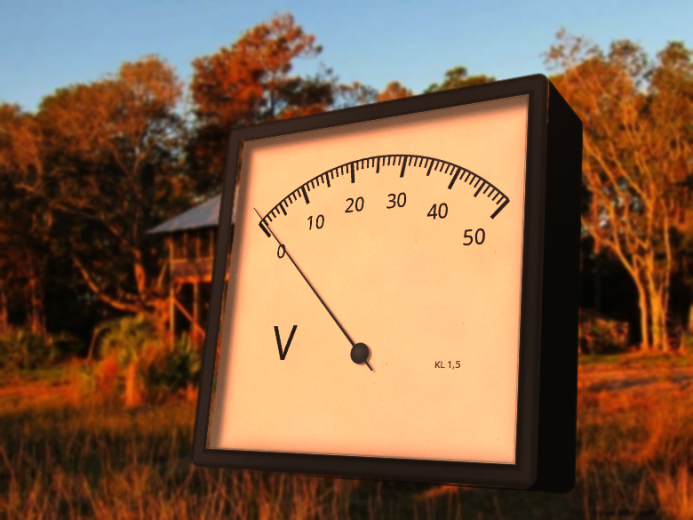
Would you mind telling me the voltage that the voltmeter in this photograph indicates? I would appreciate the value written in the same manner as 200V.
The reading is 1V
